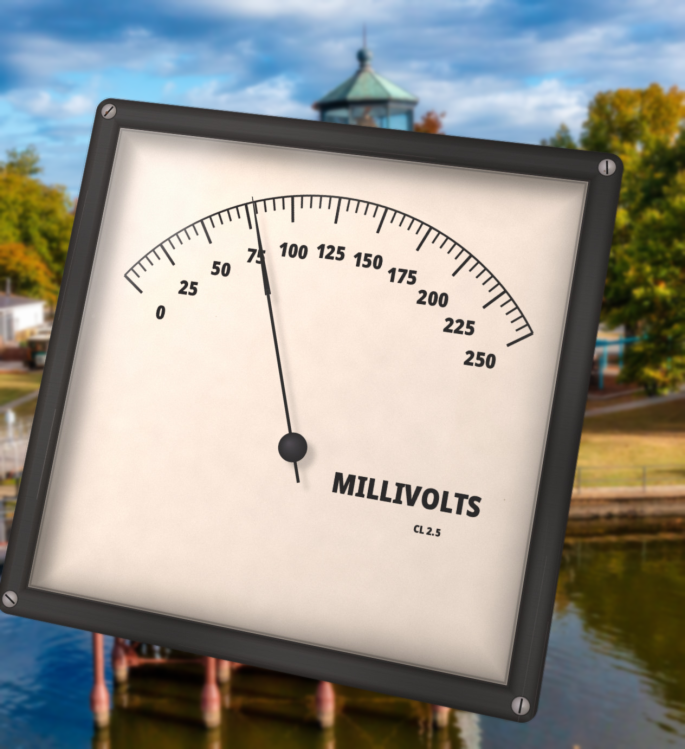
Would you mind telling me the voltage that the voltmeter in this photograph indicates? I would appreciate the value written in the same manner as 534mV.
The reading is 80mV
